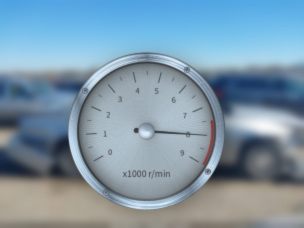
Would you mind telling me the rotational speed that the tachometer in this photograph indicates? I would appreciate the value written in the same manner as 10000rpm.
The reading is 8000rpm
